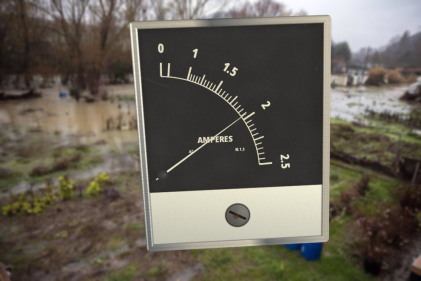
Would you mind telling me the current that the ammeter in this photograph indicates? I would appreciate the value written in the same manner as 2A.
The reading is 1.95A
